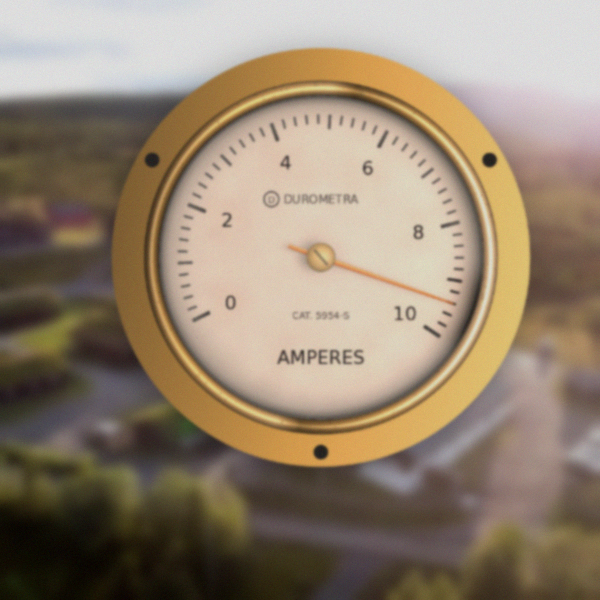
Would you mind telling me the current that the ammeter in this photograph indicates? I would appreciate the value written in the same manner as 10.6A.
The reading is 9.4A
